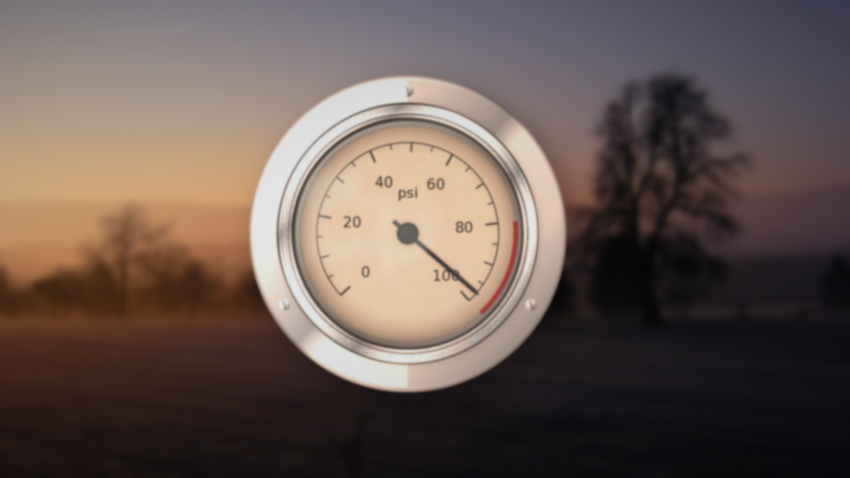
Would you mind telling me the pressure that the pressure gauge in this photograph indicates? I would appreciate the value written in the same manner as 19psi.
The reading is 97.5psi
